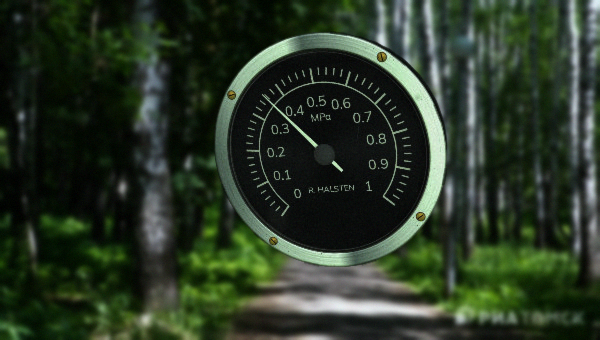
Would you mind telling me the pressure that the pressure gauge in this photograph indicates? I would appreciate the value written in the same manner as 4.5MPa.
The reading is 0.36MPa
